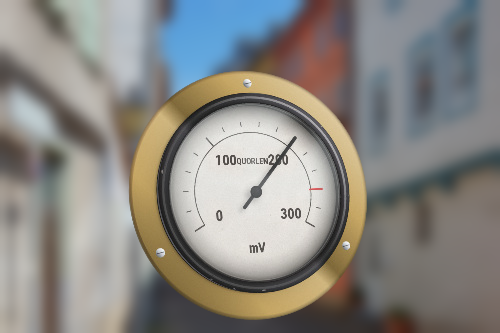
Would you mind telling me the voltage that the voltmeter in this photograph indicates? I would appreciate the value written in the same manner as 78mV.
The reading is 200mV
